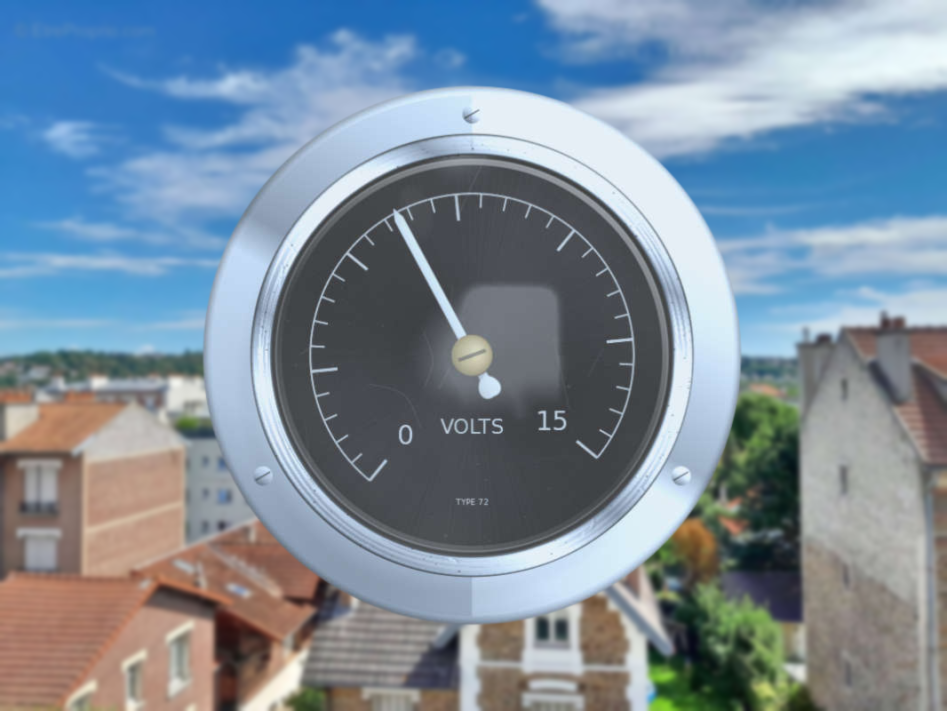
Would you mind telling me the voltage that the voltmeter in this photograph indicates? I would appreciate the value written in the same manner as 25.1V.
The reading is 6.25V
